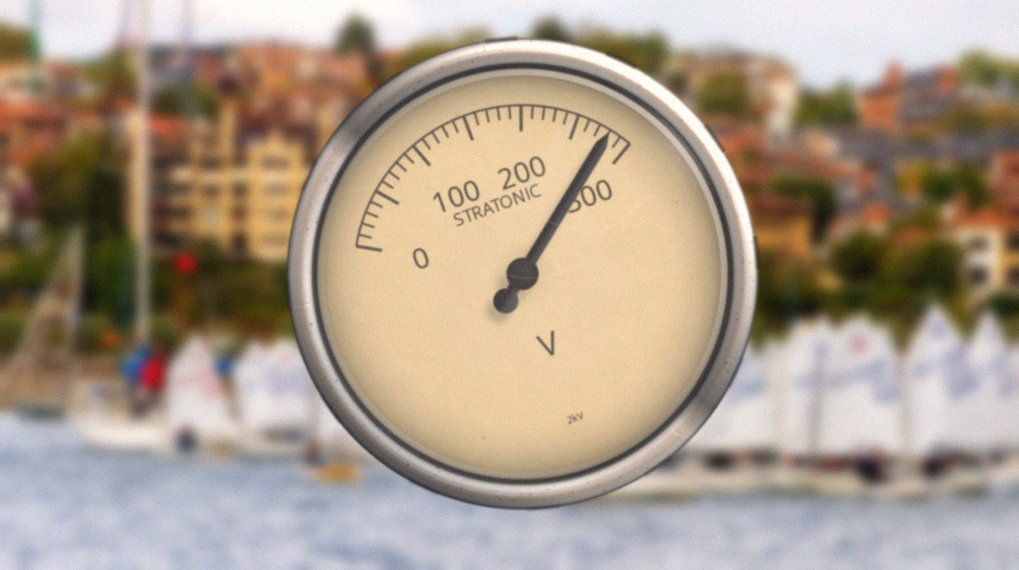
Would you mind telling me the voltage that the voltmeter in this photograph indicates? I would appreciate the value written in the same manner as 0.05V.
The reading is 280V
